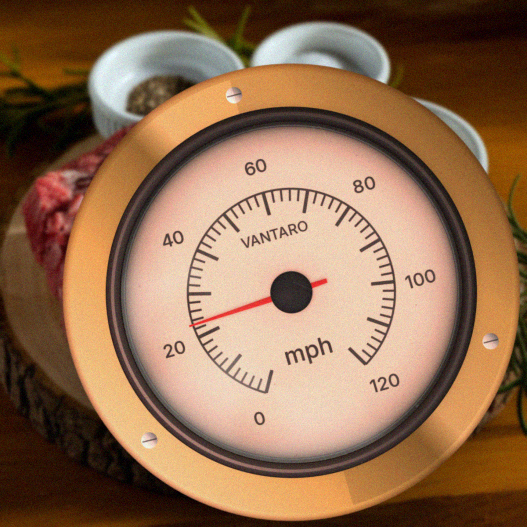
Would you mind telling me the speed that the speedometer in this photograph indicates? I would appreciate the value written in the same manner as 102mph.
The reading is 23mph
